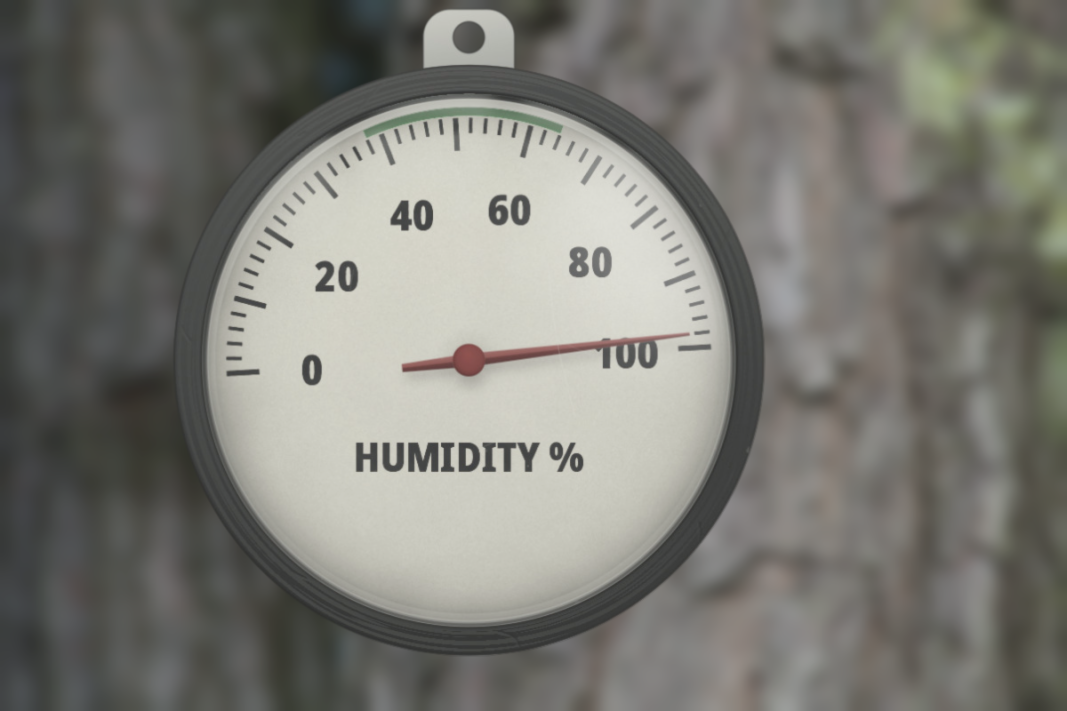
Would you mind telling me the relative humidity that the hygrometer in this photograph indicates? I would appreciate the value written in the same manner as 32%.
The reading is 98%
